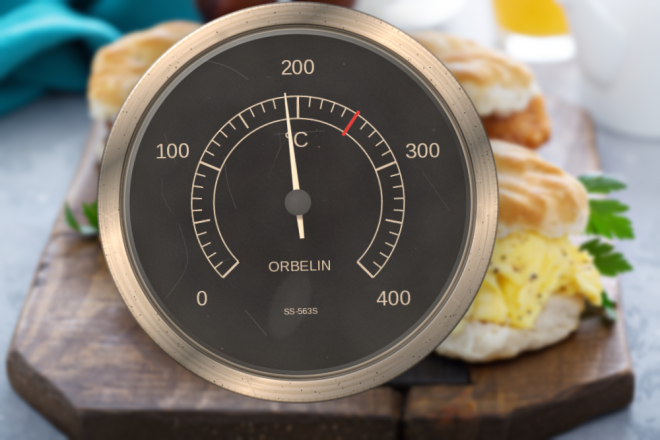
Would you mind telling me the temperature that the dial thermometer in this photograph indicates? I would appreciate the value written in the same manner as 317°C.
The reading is 190°C
